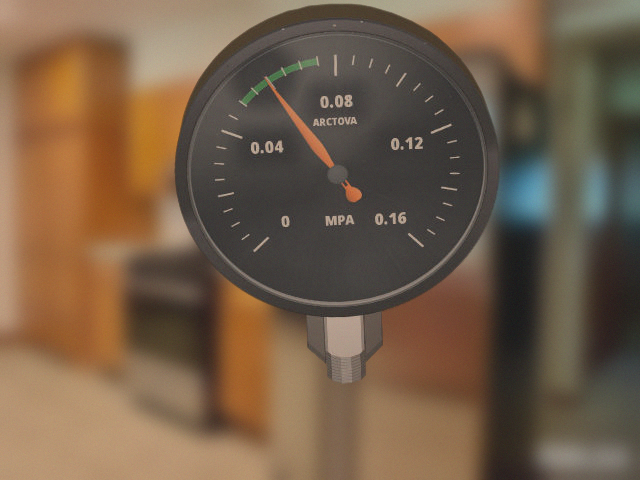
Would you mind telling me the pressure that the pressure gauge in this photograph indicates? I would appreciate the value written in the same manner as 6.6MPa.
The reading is 0.06MPa
